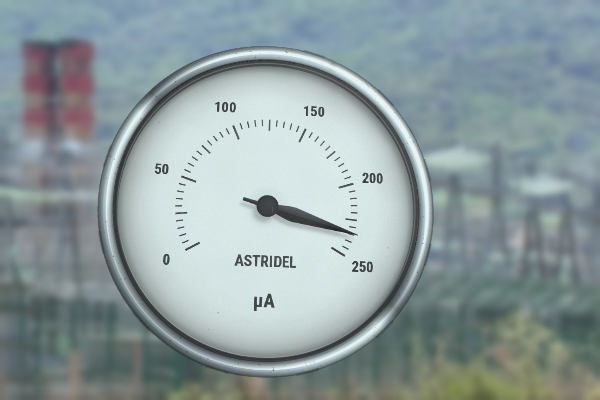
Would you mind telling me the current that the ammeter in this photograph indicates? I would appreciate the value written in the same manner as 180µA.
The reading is 235µA
